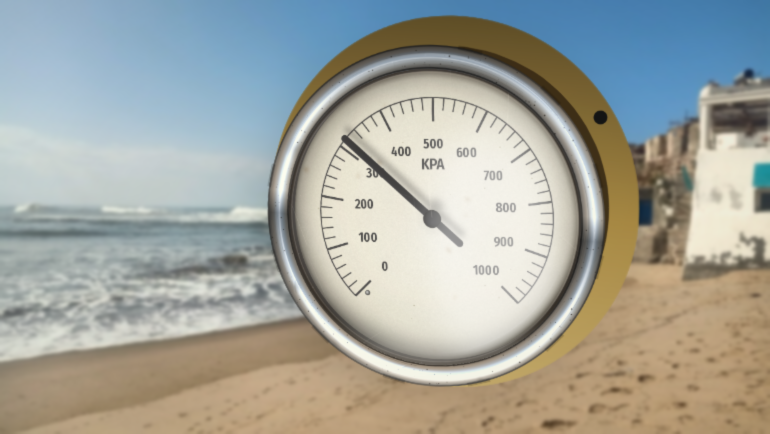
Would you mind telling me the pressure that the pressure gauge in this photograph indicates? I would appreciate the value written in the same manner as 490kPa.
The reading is 320kPa
